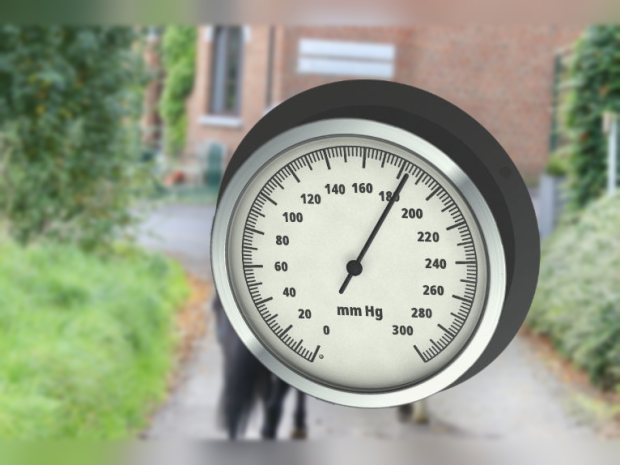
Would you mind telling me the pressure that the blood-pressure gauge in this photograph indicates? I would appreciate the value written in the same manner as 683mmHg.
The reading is 184mmHg
